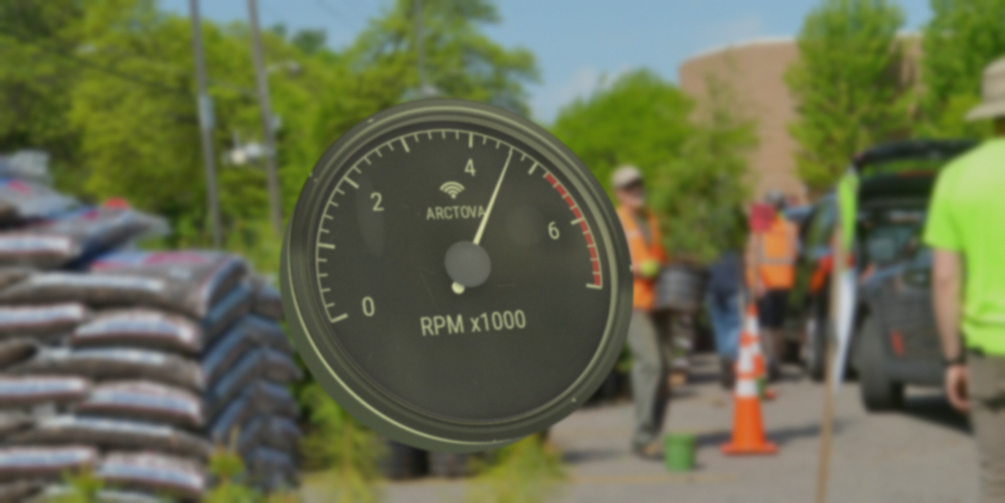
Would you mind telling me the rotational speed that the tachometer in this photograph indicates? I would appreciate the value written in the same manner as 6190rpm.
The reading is 4600rpm
